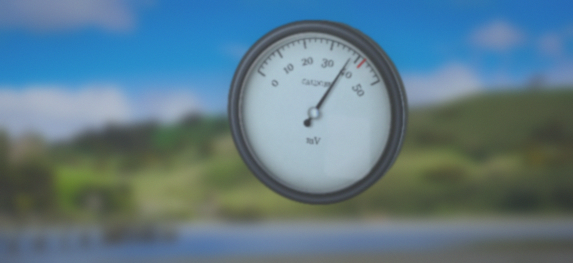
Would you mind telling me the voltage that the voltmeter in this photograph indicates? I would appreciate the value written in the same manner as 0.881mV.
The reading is 38mV
